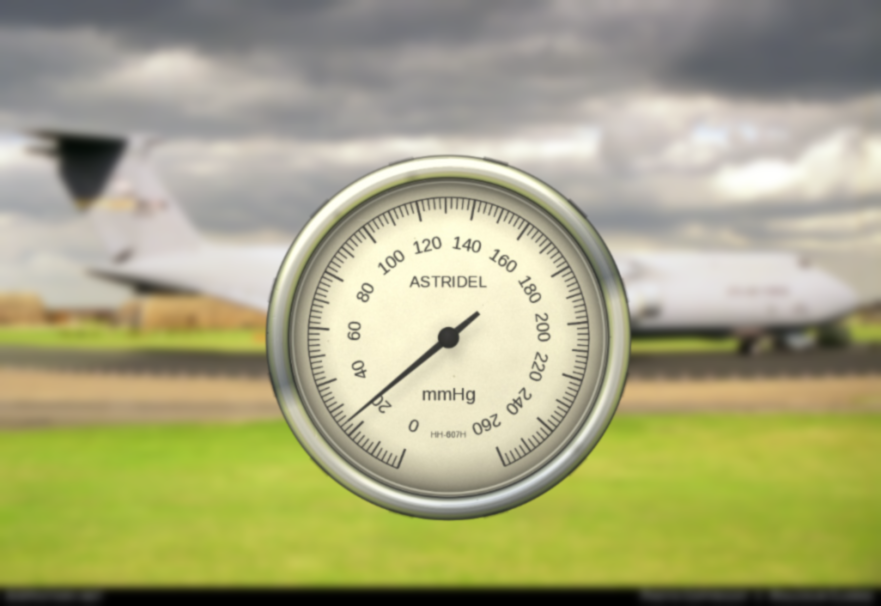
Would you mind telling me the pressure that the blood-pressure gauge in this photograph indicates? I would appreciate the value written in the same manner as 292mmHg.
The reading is 24mmHg
